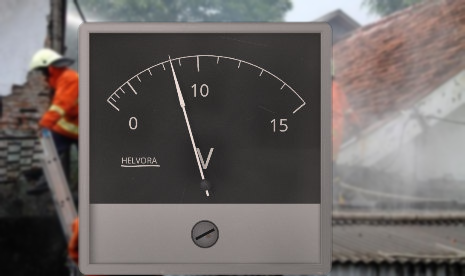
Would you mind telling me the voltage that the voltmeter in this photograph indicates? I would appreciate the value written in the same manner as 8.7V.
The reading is 8.5V
